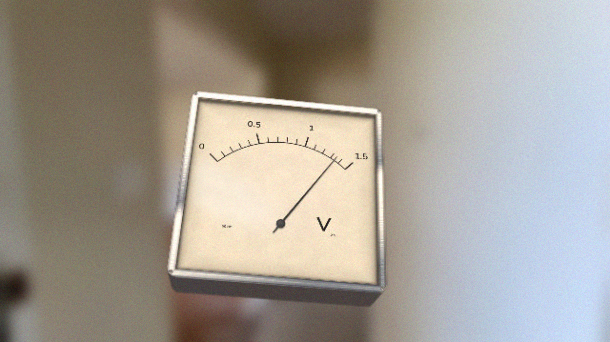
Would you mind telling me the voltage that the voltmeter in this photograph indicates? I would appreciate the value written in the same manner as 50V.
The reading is 1.35V
